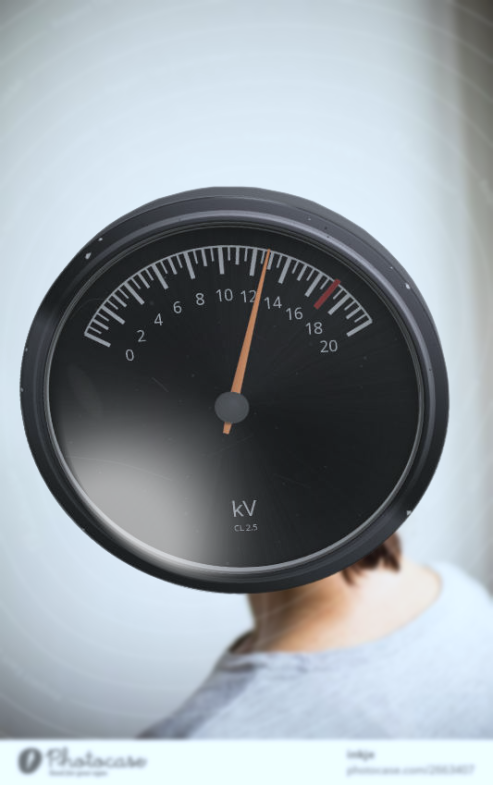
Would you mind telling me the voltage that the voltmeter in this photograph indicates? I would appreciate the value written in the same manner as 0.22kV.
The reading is 12.75kV
